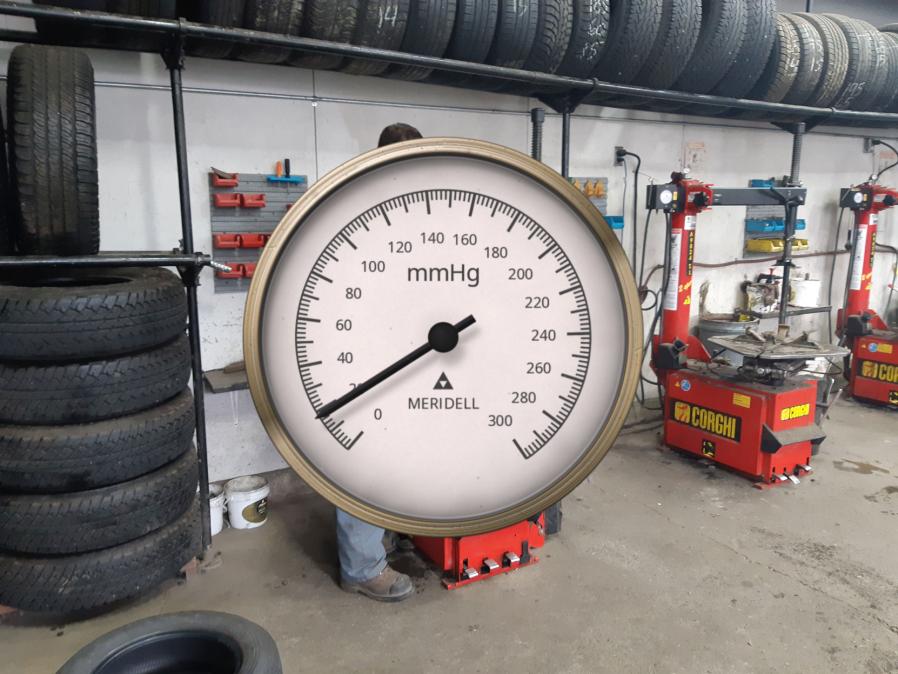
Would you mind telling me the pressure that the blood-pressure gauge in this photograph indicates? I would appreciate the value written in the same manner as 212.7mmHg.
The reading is 18mmHg
